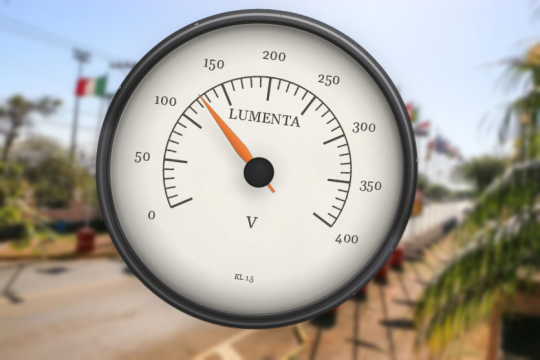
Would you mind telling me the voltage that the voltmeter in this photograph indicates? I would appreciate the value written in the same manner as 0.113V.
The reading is 125V
